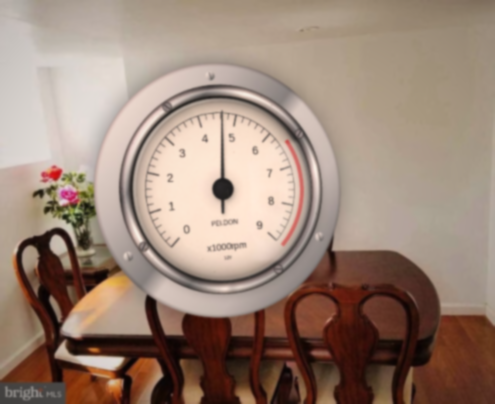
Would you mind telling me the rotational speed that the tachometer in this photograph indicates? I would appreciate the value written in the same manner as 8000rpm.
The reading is 4600rpm
